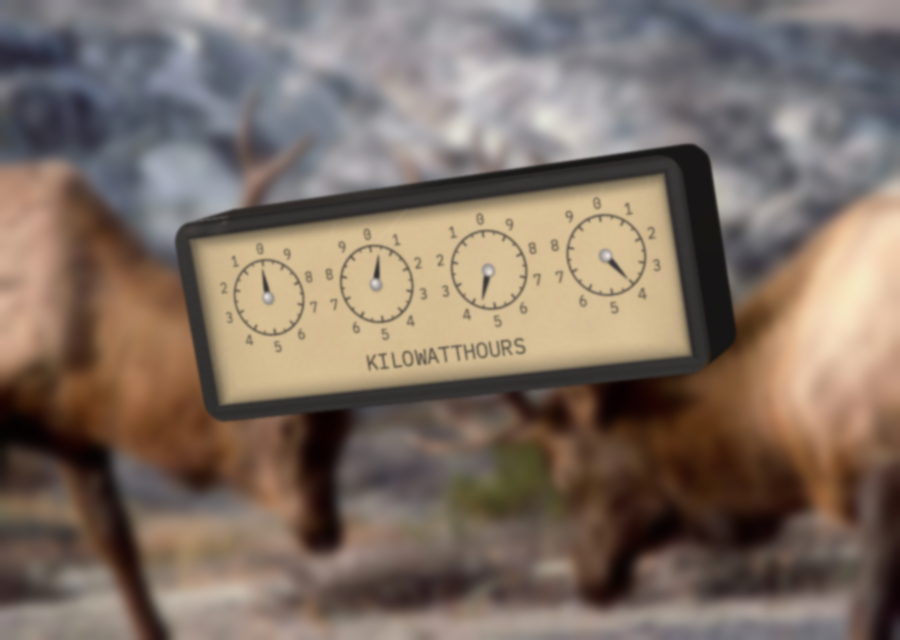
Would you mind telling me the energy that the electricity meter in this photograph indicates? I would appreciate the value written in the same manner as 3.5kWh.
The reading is 44kWh
